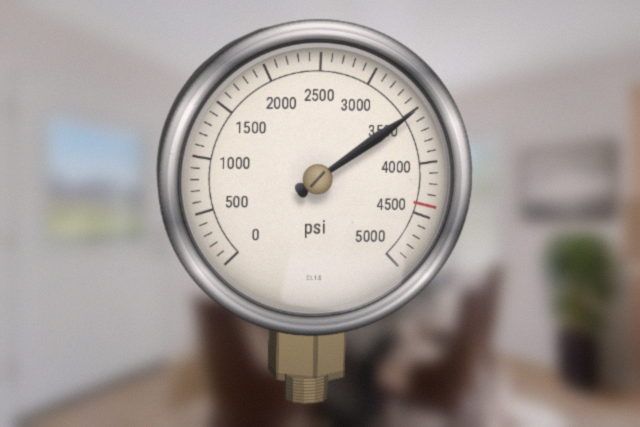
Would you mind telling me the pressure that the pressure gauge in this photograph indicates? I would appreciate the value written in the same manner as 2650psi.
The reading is 3500psi
